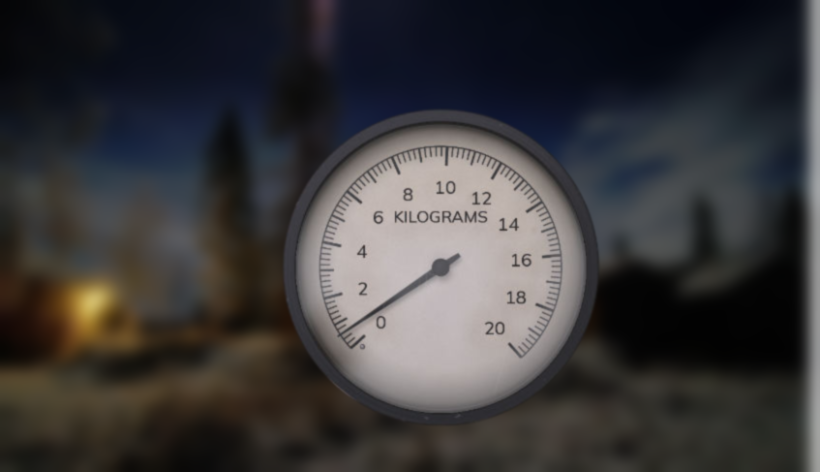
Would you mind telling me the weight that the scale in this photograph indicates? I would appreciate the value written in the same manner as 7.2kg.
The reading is 0.6kg
